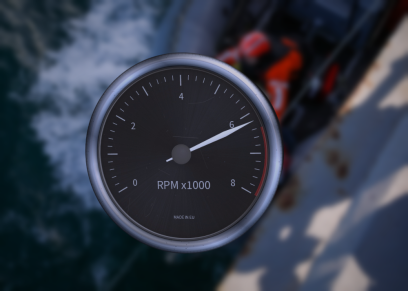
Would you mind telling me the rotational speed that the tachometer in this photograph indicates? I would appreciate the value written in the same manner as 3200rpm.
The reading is 6200rpm
